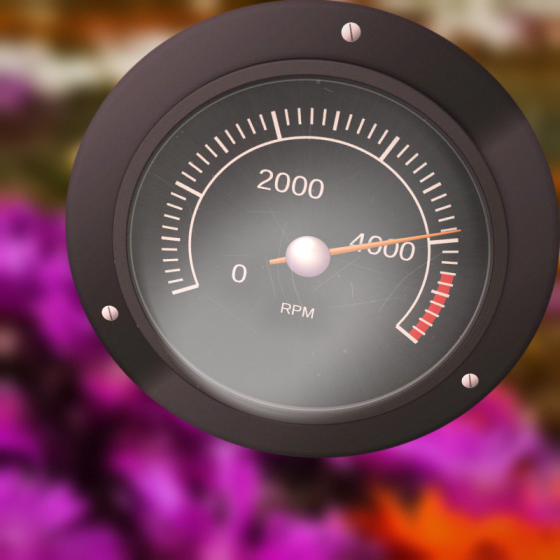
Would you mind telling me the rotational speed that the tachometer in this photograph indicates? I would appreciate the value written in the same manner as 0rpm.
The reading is 3900rpm
